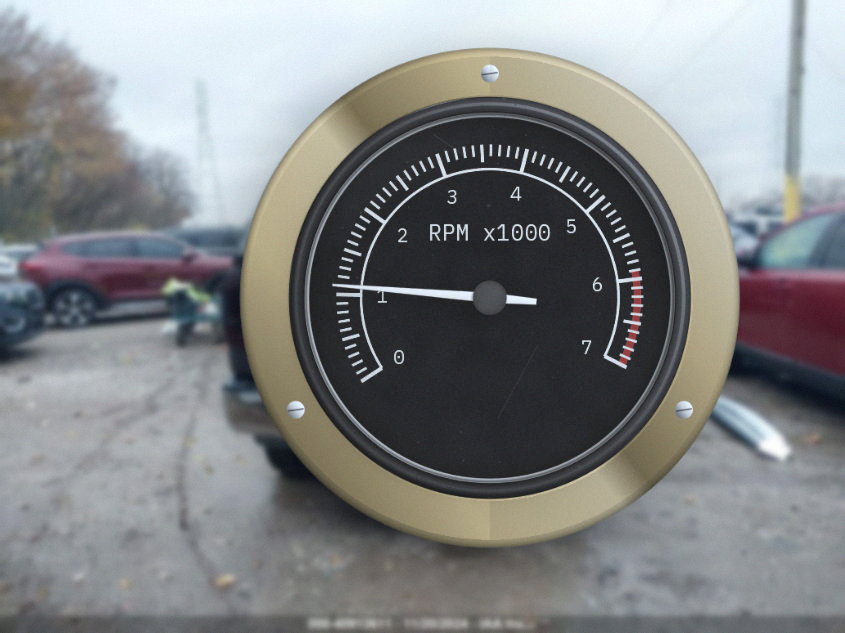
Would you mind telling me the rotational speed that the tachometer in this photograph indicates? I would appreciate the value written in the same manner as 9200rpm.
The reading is 1100rpm
